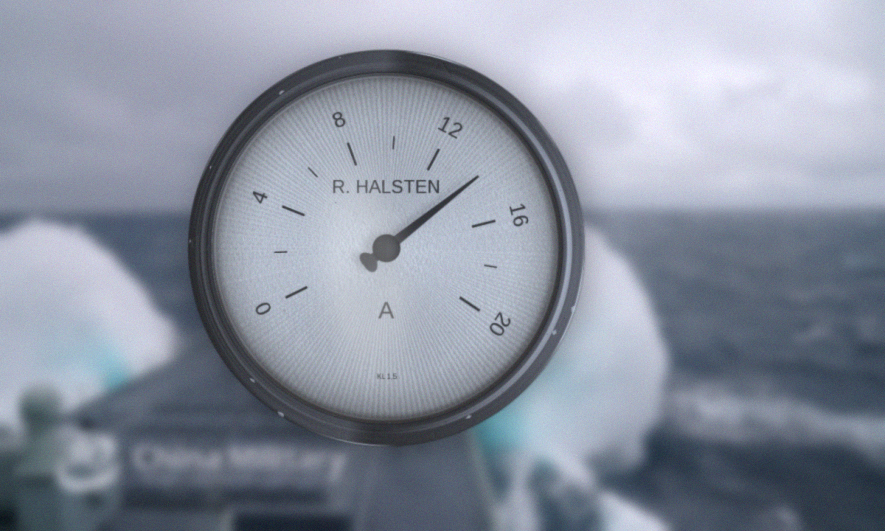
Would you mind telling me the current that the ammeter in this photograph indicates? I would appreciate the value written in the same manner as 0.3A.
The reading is 14A
